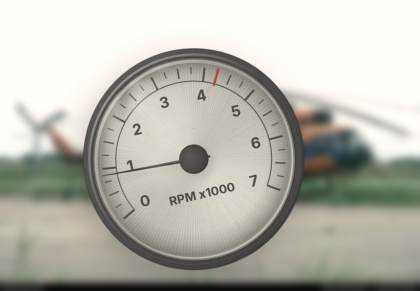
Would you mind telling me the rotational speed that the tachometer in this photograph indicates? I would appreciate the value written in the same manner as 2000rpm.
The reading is 875rpm
